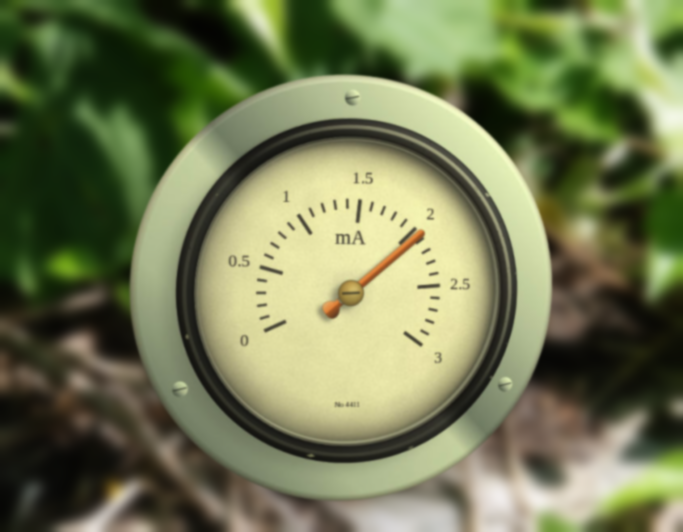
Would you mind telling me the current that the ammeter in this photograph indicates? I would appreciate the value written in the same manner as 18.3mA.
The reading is 2.05mA
